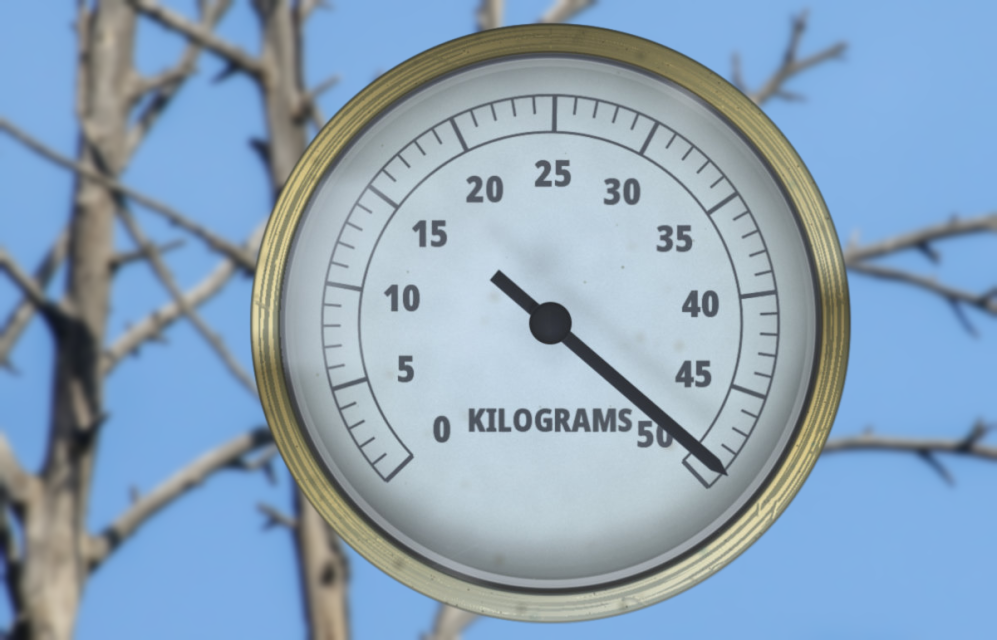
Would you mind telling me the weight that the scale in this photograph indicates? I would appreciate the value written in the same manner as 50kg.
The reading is 49kg
